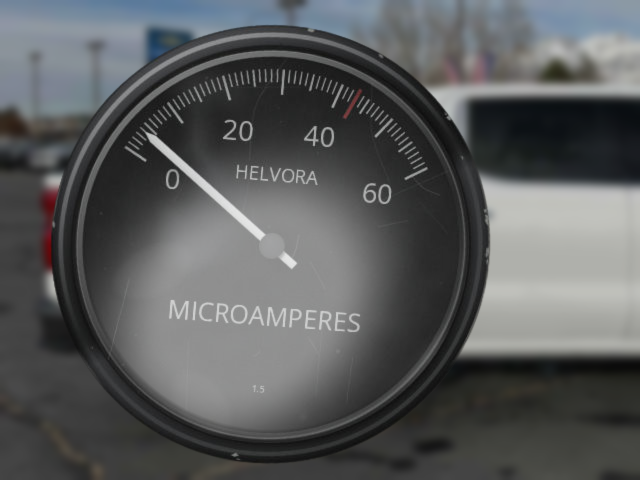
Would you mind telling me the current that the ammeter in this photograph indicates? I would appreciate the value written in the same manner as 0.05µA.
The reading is 4µA
